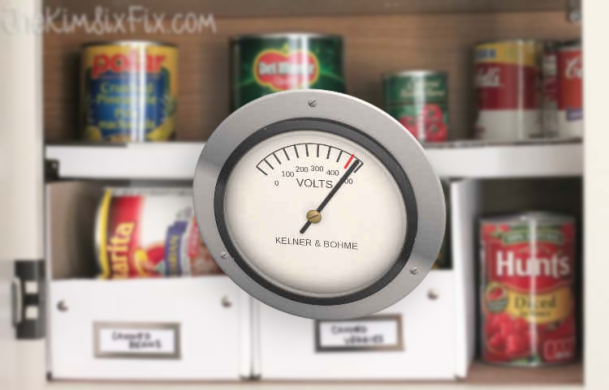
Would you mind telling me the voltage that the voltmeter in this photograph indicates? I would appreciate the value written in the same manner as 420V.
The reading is 475V
